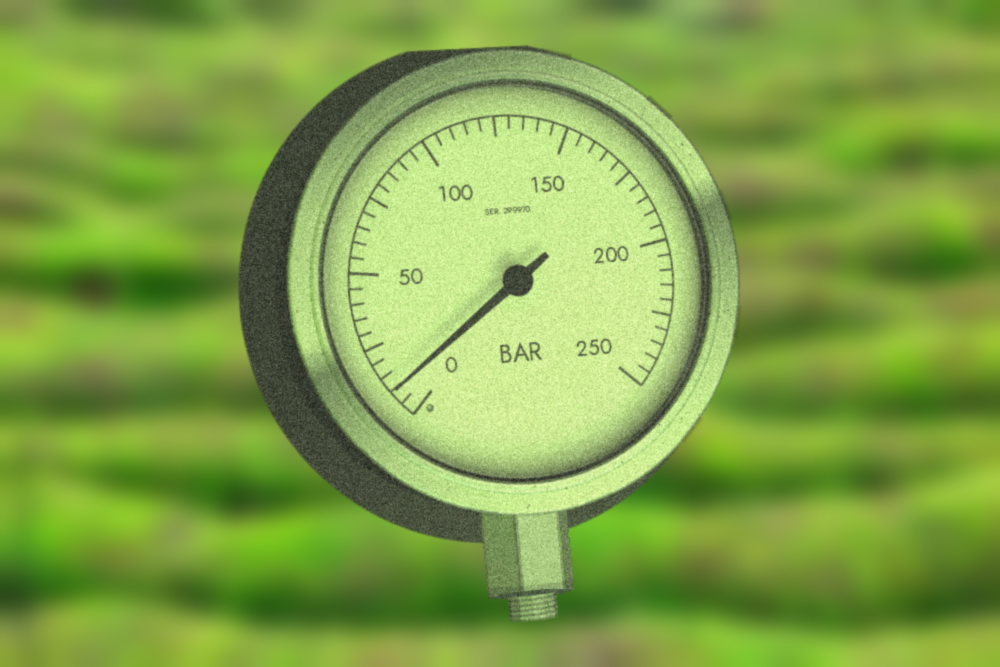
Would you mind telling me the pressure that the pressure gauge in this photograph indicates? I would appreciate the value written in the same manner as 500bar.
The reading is 10bar
